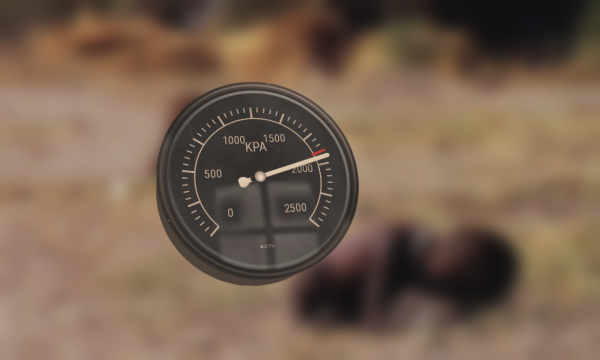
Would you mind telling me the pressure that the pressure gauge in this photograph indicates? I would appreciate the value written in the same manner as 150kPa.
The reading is 1950kPa
